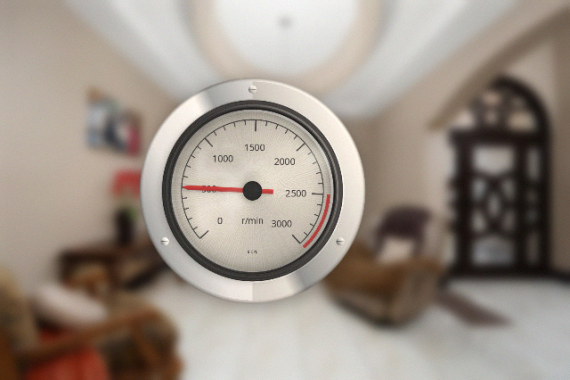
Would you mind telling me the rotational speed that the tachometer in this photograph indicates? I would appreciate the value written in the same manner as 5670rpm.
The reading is 500rpm
